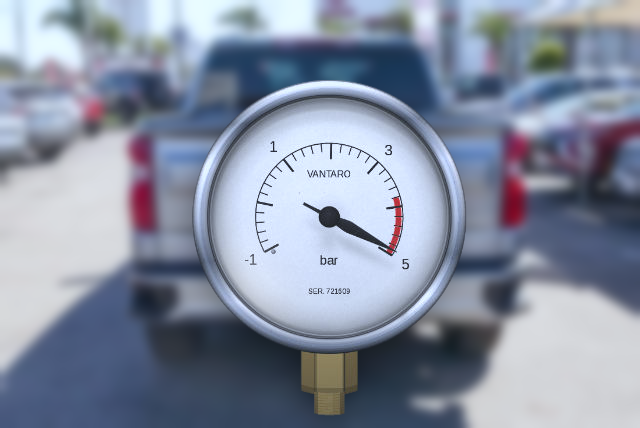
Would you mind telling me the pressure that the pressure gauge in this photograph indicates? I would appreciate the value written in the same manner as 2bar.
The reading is 4.9bar
